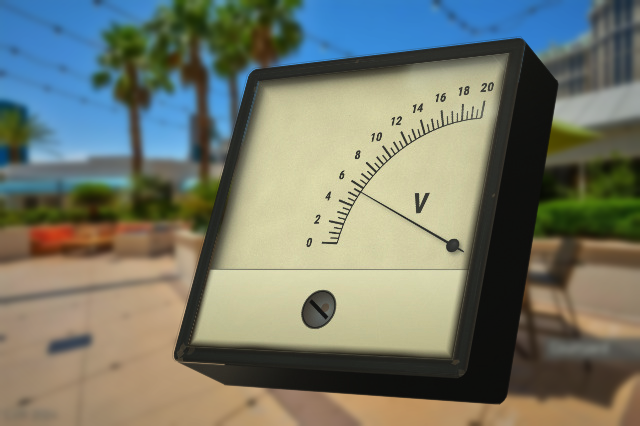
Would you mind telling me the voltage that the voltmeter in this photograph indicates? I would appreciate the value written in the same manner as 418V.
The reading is 5.5V
